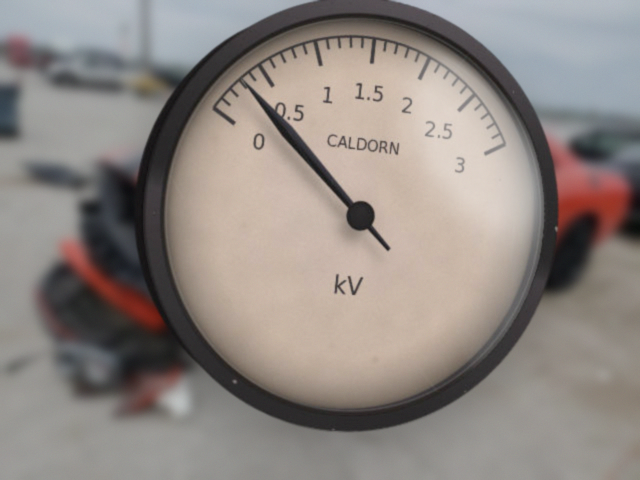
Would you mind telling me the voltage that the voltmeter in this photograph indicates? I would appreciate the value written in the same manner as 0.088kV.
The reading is 0.3kV
